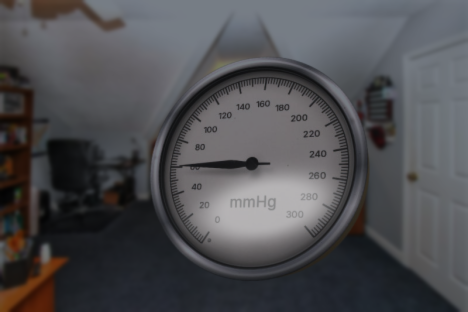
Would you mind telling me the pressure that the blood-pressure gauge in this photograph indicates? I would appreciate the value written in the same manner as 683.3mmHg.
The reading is 60mmHg
